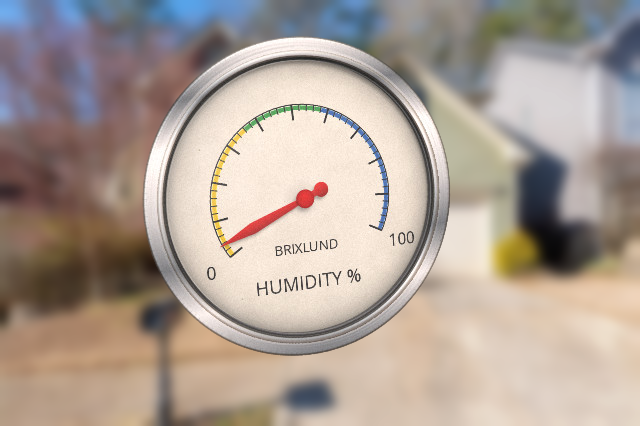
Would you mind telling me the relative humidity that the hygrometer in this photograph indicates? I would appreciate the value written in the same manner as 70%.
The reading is 4%
